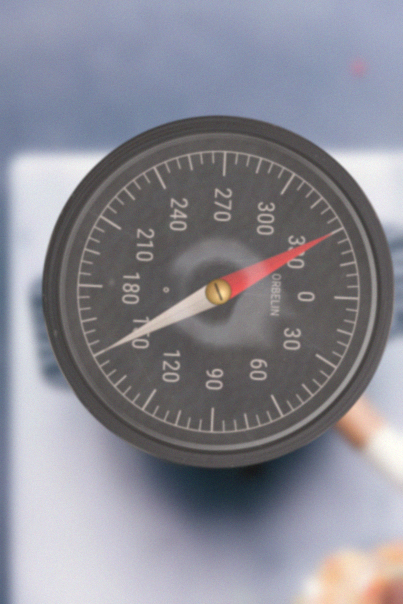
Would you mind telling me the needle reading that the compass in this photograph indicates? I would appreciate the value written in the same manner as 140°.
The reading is 330°
